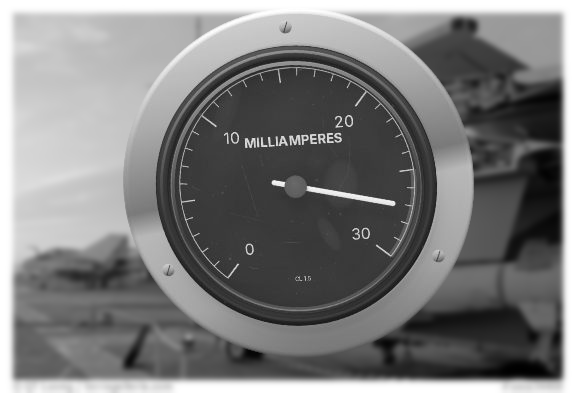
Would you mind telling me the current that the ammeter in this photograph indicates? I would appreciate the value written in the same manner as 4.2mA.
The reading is 27mA
